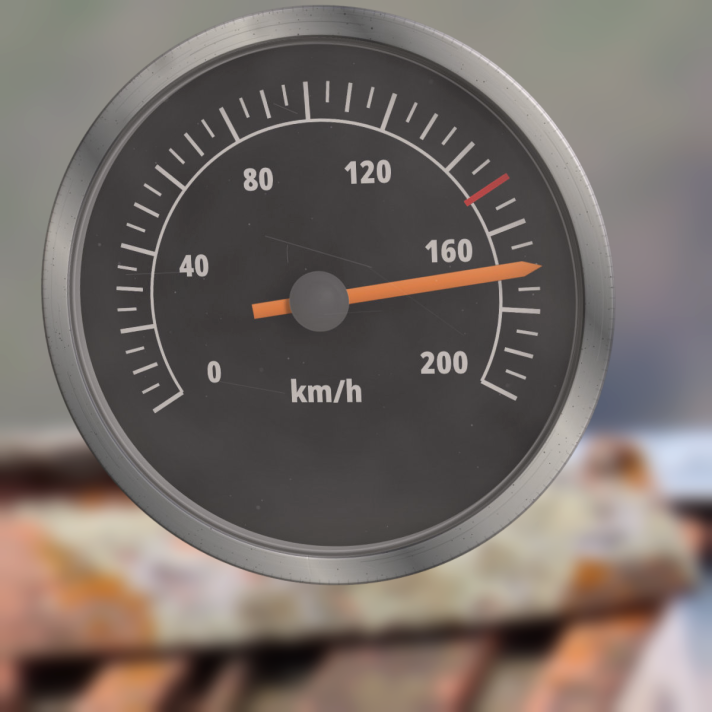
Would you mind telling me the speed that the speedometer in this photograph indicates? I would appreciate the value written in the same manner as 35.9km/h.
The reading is 170km/h
